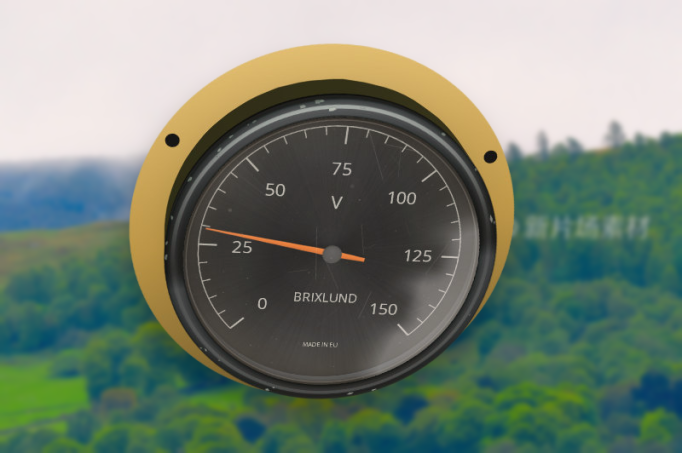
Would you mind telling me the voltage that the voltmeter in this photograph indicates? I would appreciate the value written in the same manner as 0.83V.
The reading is 30V
